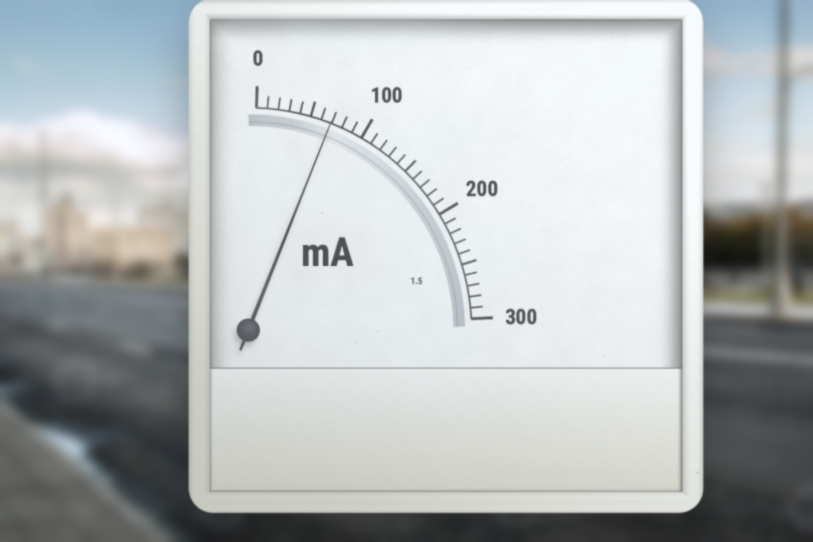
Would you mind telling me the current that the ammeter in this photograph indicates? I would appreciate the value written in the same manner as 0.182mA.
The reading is 70mA
